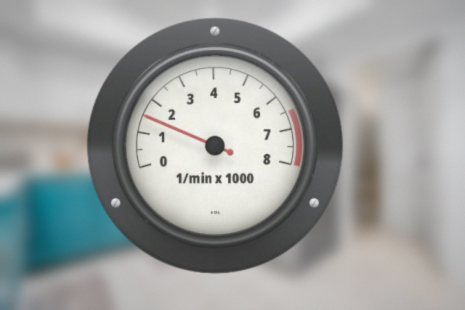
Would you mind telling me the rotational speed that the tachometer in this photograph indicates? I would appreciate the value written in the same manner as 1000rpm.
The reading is 1500rpm
